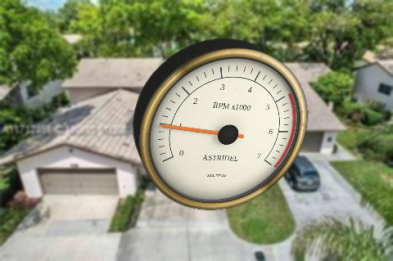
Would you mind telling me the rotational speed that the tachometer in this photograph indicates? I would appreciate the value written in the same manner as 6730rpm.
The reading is 1000rpm
